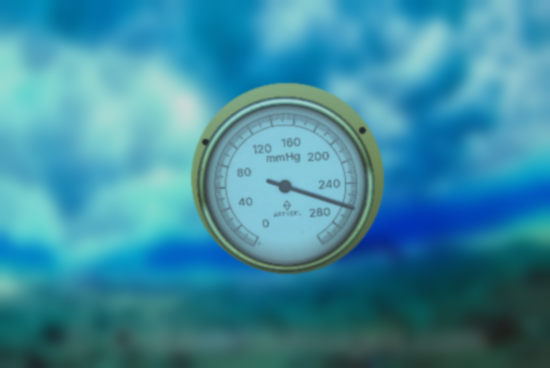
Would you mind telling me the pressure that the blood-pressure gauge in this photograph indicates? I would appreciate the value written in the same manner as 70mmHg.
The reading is 260mmHg
